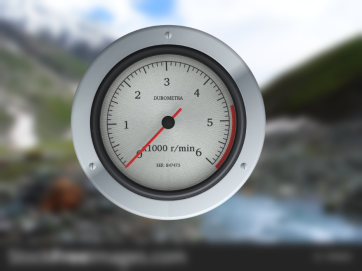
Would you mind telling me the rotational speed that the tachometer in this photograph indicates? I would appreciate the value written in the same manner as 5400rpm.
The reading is 0rpm
